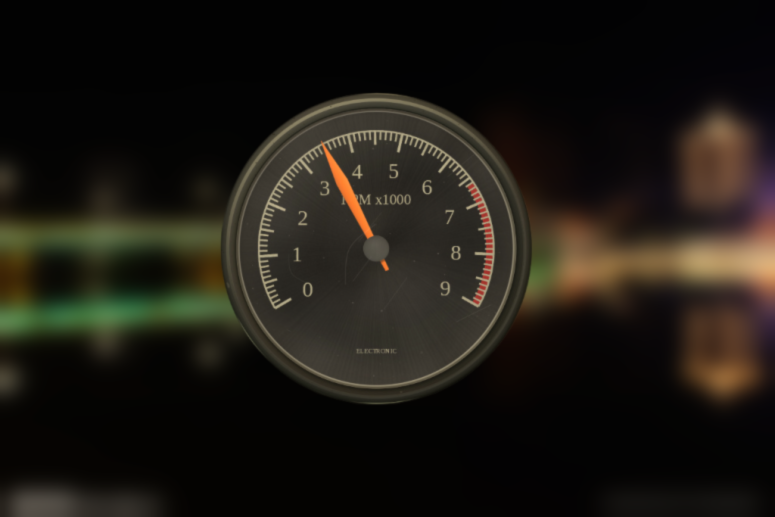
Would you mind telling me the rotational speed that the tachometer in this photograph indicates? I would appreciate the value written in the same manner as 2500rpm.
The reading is 3500rpm
